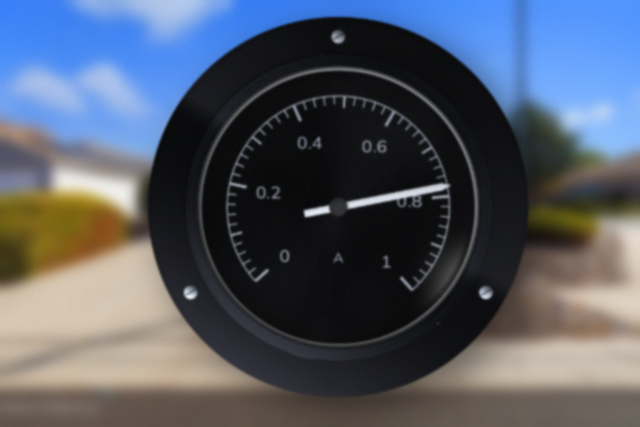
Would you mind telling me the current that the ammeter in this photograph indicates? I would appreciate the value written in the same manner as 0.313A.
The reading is 0.78A
